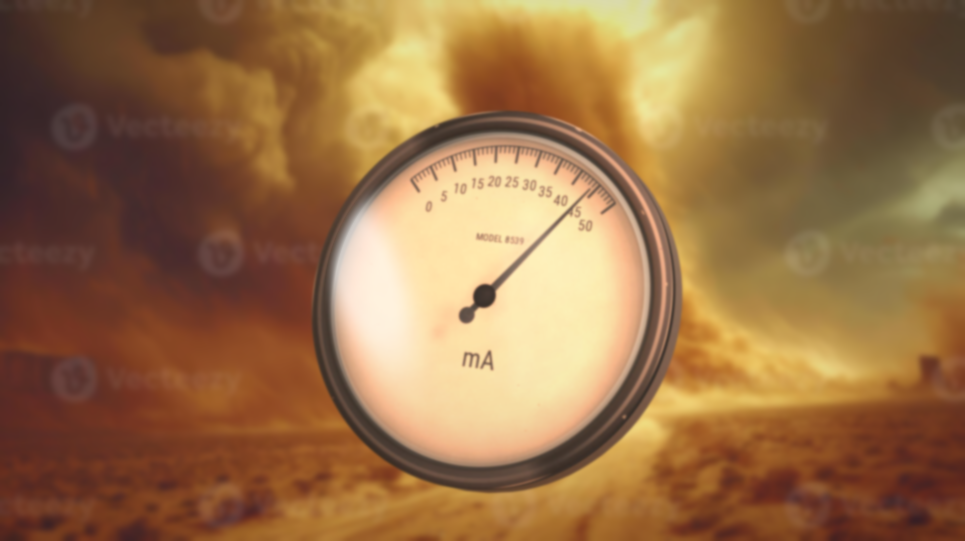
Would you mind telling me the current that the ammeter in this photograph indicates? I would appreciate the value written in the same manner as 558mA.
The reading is 45mA
